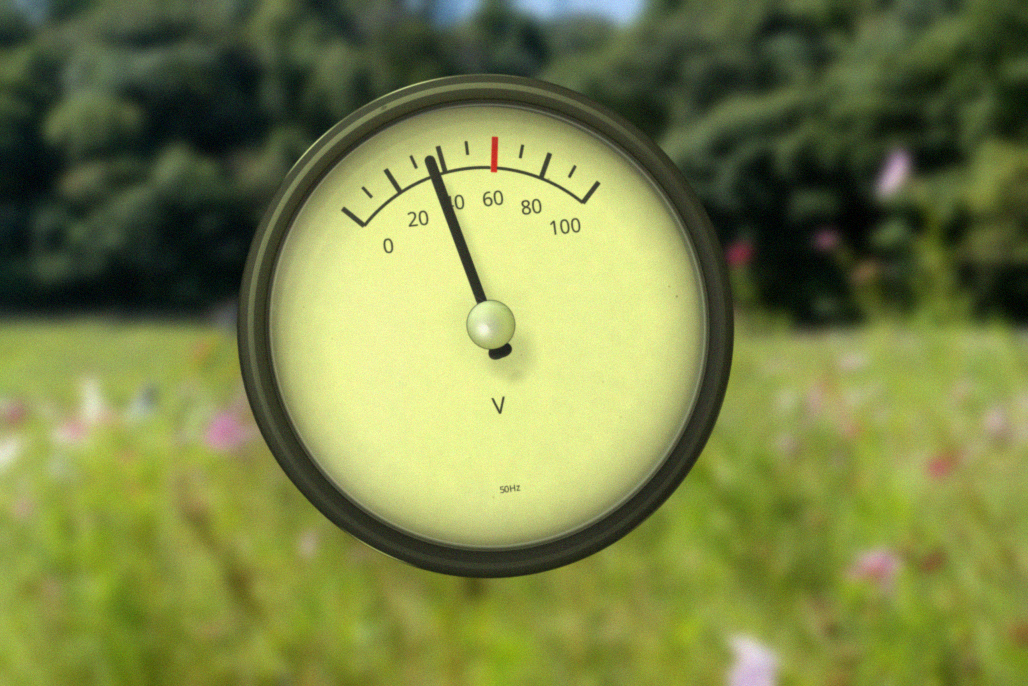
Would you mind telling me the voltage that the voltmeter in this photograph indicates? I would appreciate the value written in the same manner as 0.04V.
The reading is 35V
